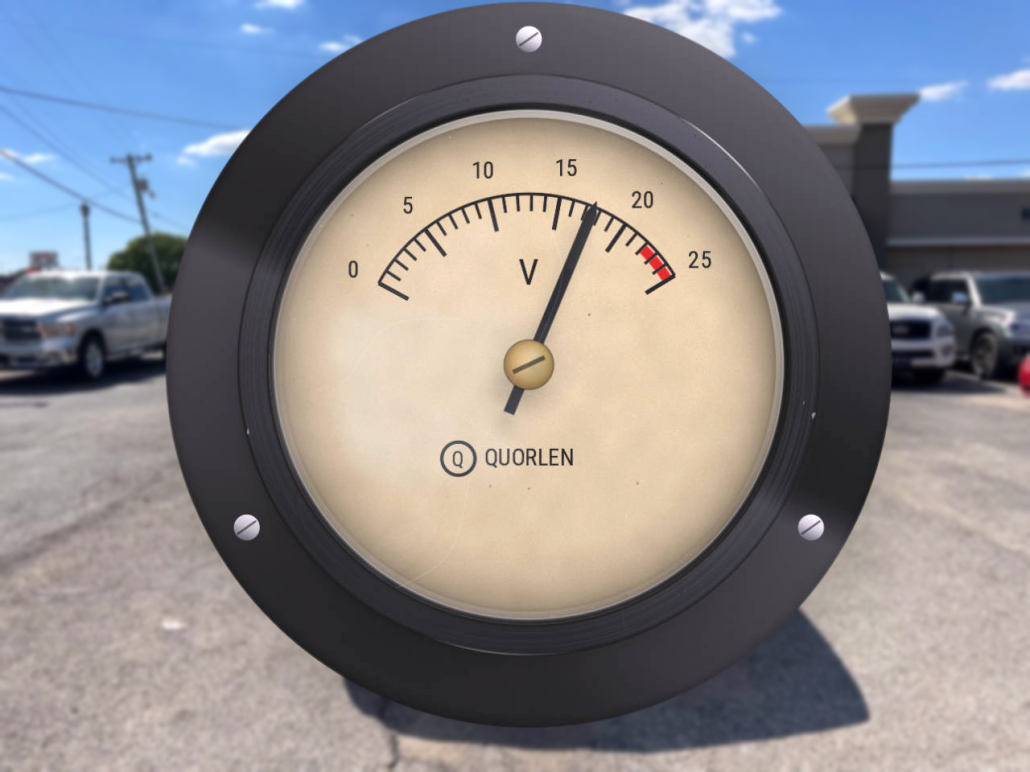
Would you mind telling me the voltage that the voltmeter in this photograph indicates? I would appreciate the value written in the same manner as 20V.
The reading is 17.5V
